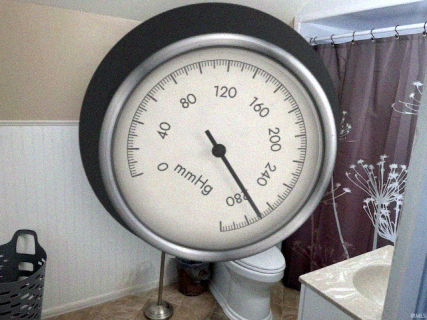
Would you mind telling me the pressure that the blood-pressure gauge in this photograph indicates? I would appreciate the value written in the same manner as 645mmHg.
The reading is 270mmHg
